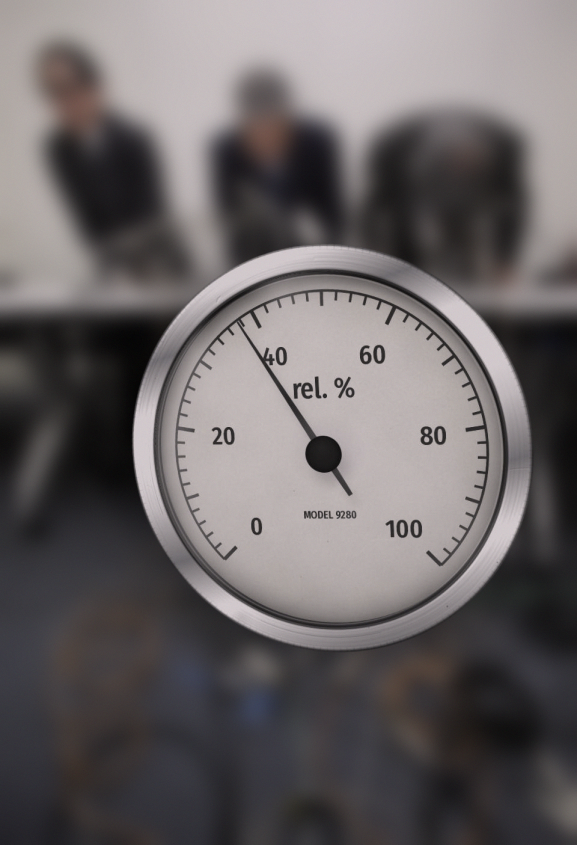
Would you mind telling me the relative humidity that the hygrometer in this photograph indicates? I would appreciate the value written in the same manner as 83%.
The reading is 38%
